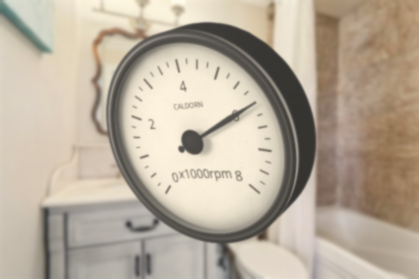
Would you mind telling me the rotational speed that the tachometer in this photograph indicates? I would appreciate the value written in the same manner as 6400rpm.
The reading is 6000rpm
